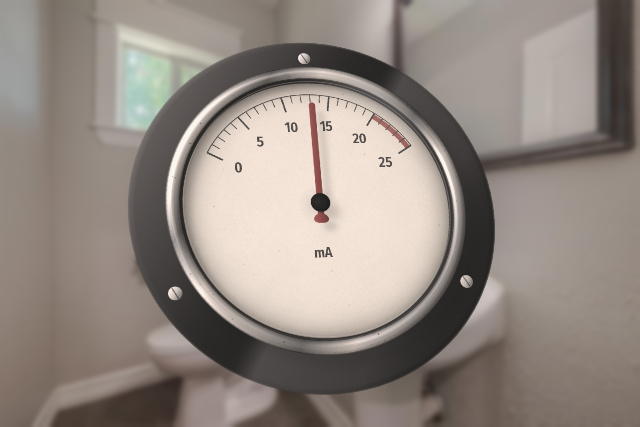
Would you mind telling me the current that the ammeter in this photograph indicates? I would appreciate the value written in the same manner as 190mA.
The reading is 13mA
